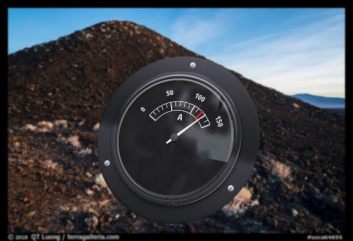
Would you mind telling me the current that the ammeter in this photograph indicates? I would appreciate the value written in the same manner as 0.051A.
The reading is 130A
